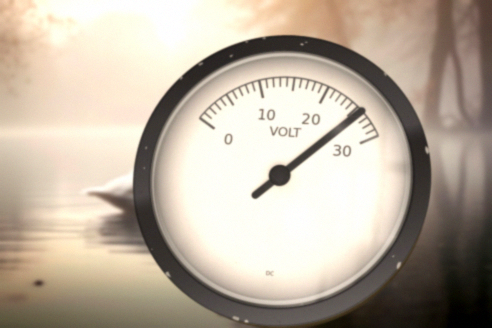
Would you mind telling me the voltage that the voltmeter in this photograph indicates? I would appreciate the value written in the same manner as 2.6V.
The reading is 26V
